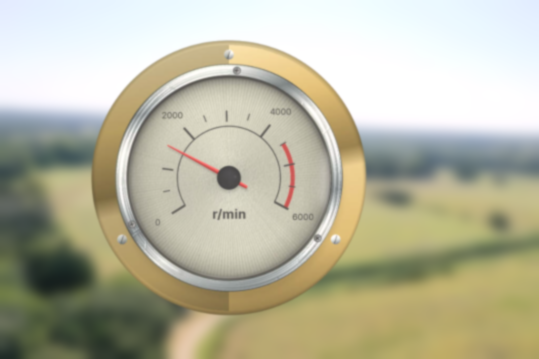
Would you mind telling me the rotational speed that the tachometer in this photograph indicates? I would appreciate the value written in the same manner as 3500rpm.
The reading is 1500rpm
